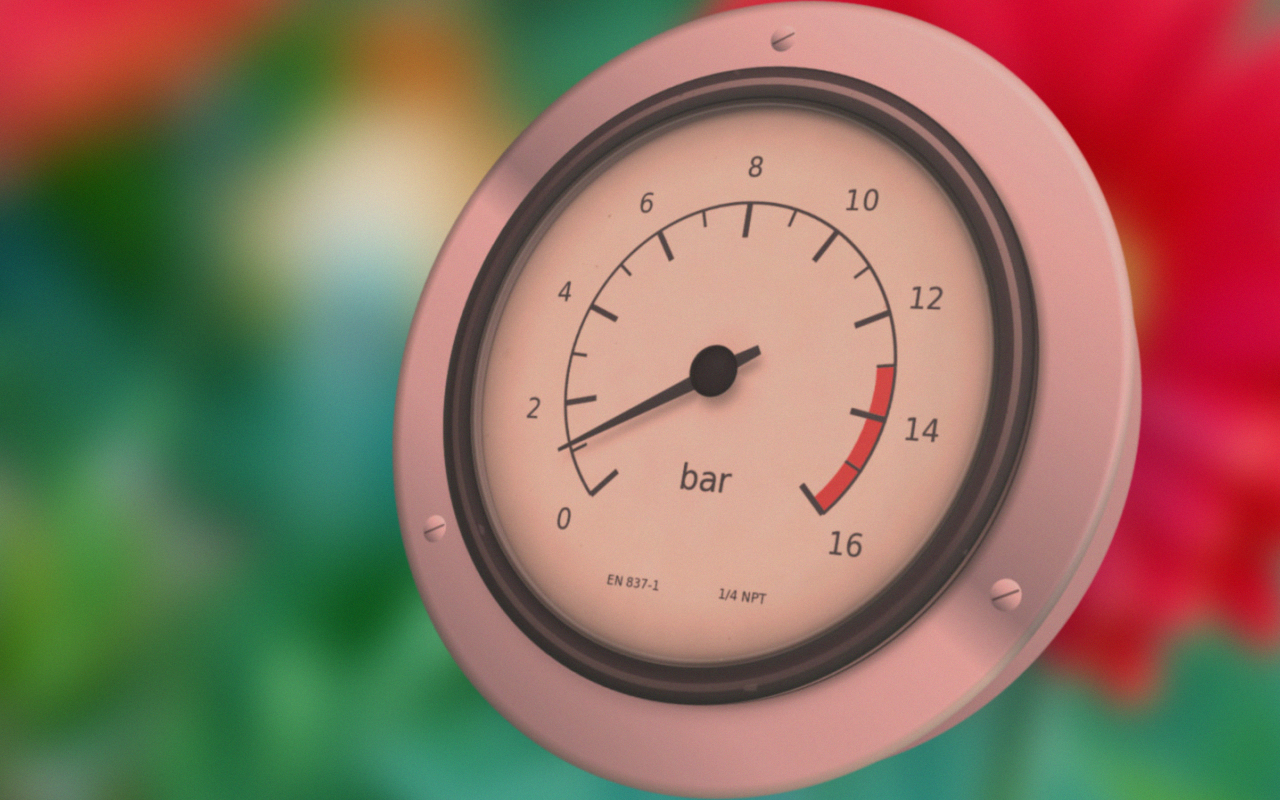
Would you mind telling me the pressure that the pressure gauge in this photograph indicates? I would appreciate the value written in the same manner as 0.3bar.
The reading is 1bar
